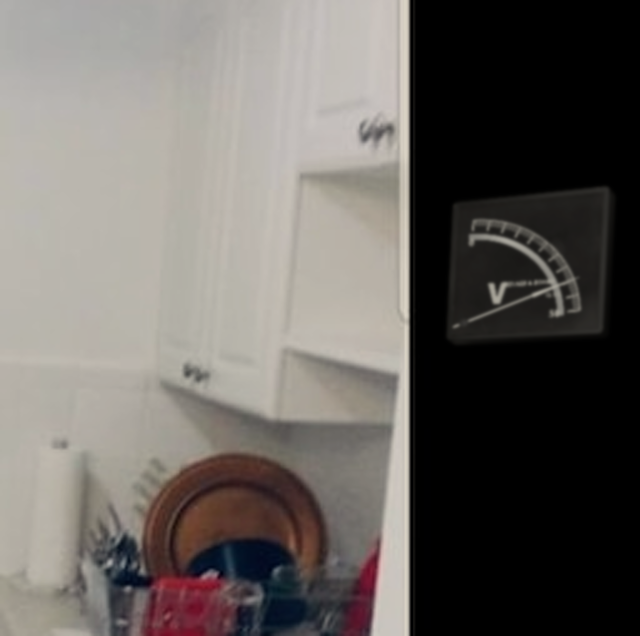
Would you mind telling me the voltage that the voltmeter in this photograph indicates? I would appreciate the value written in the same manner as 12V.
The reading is 40V
